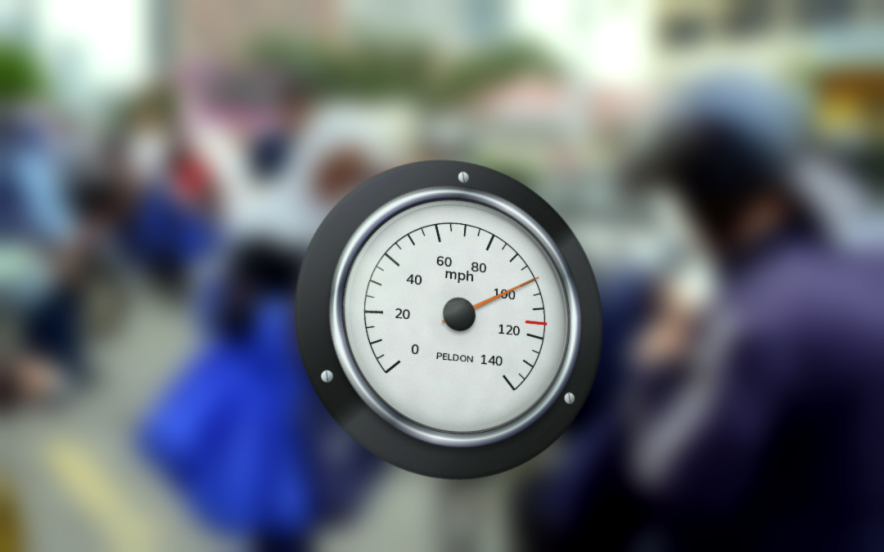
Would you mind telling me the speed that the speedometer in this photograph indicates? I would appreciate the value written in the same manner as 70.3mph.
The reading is 100mph
